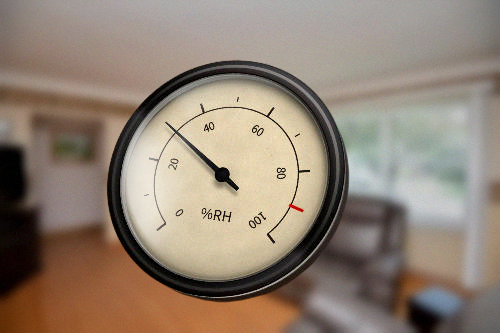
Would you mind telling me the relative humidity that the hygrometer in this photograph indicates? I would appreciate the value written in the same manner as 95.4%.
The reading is 30%
